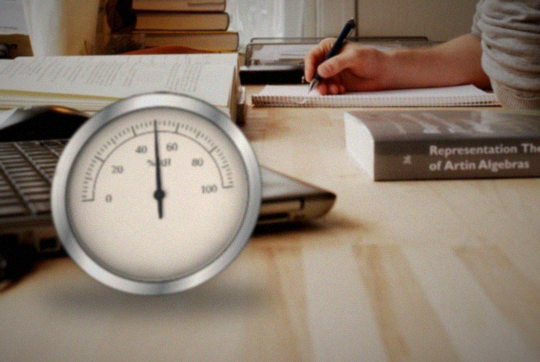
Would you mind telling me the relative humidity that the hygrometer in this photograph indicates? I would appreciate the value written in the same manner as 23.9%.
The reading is 50%
